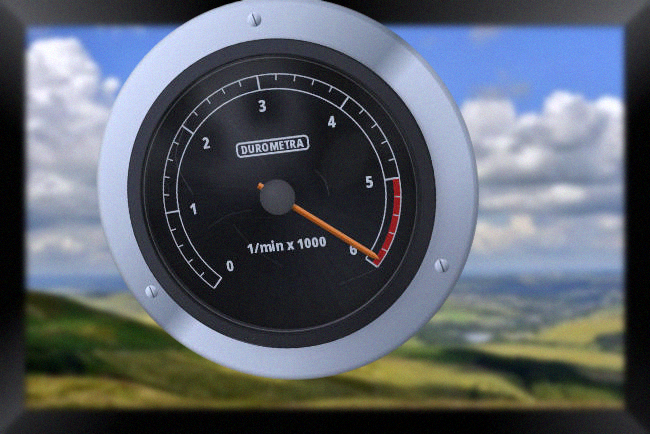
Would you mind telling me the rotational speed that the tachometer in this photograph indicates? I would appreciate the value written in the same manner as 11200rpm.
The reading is 5900rpm
